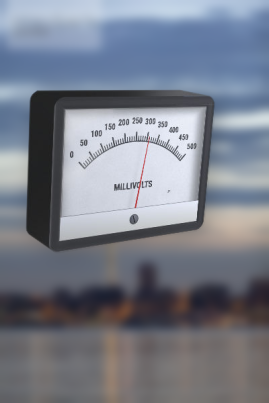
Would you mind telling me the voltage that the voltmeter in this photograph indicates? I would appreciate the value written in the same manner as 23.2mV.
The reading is 300mV
